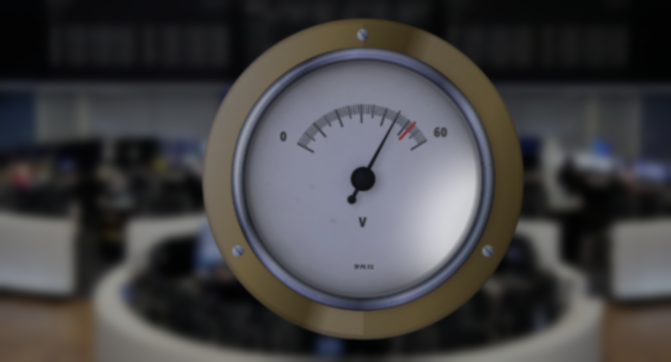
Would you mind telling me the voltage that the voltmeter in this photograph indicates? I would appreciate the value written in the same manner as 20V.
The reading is 45V
